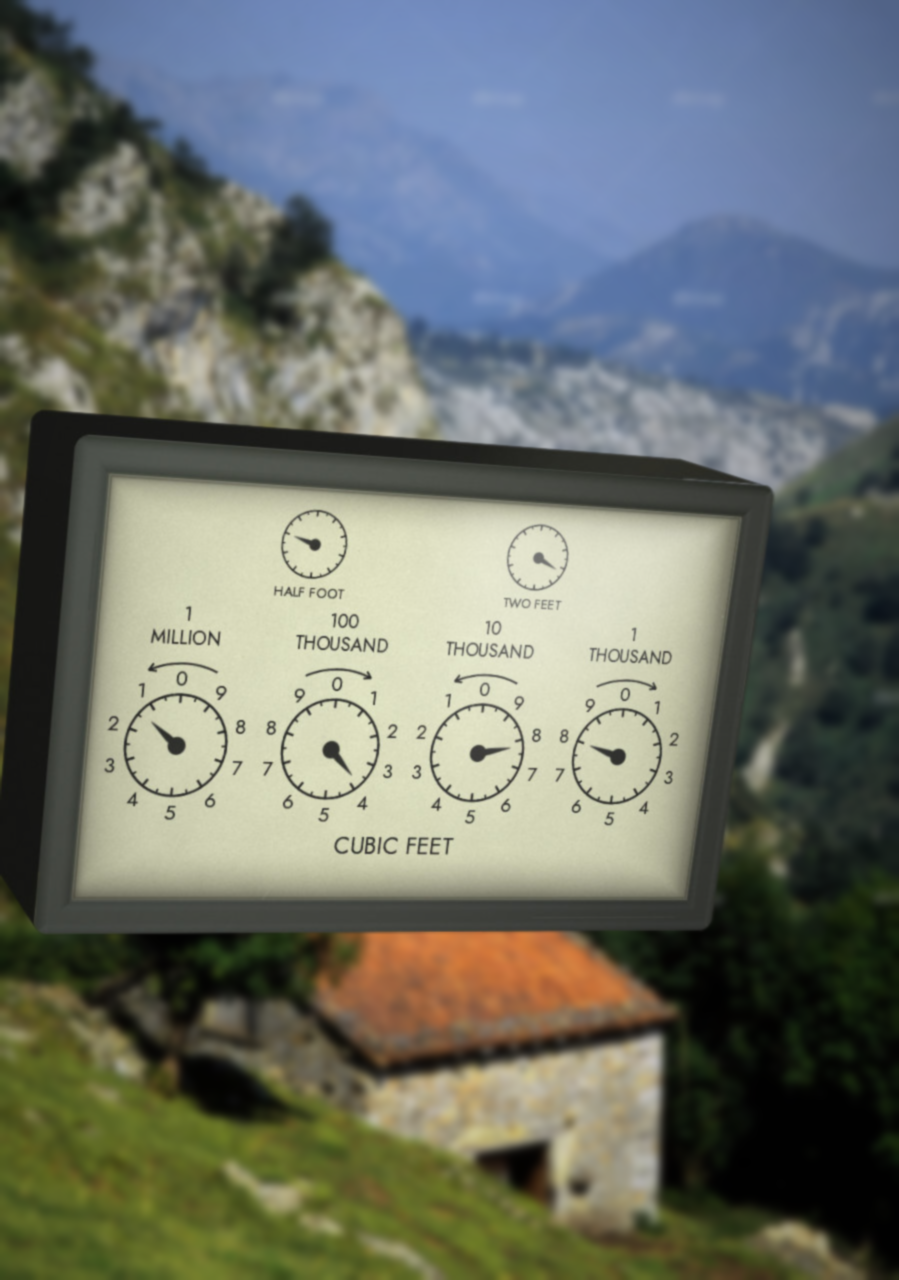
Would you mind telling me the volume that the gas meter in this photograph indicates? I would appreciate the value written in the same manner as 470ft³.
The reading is 137800ft³
